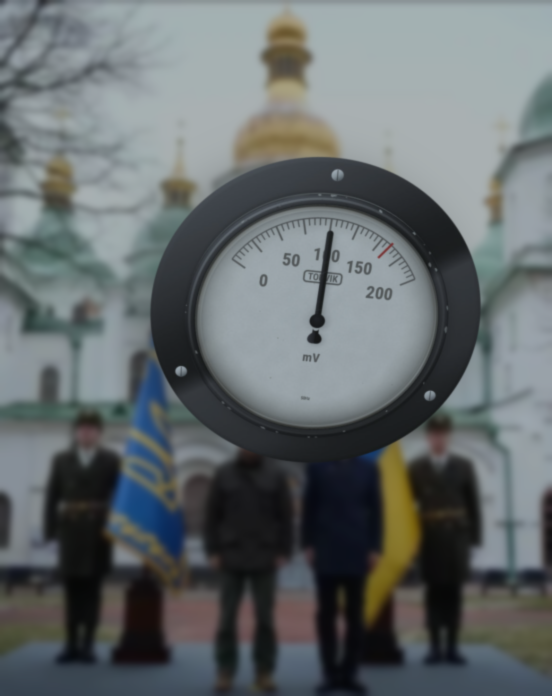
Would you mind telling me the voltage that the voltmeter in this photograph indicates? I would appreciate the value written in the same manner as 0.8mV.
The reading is 100mV
